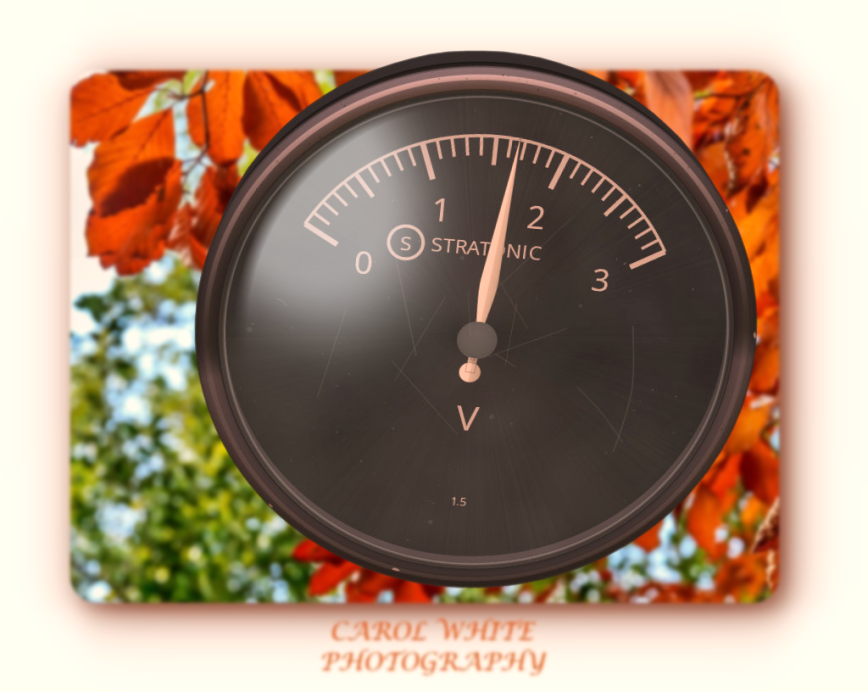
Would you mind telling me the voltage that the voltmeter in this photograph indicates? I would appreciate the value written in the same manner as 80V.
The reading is 1.65V
